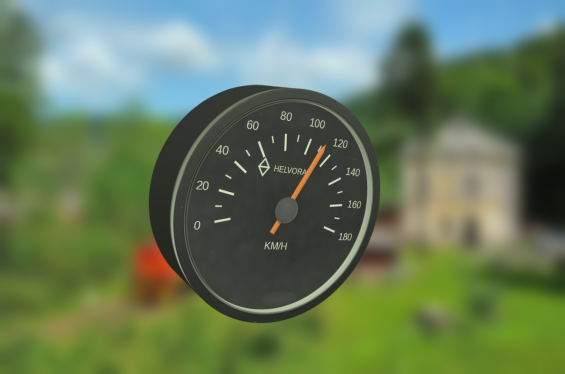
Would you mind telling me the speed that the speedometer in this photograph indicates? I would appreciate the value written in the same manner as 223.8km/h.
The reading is 110km/h
